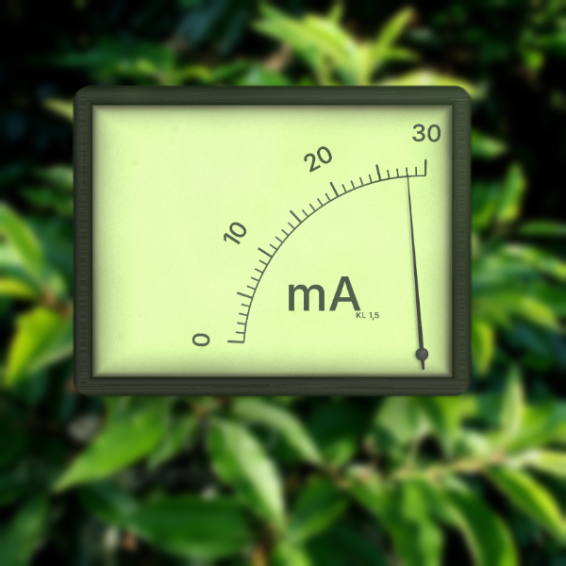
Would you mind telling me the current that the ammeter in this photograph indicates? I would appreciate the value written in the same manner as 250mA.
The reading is 28mA
